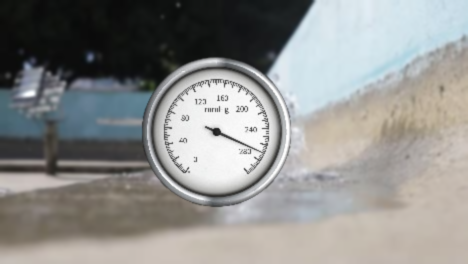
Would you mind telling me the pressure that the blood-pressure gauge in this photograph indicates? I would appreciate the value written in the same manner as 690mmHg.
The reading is 270mmHg
